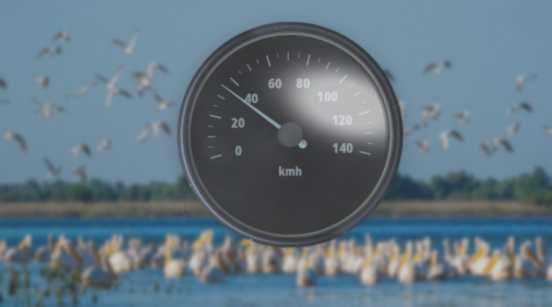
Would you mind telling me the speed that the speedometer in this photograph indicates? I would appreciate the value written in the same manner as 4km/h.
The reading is 35km/h
